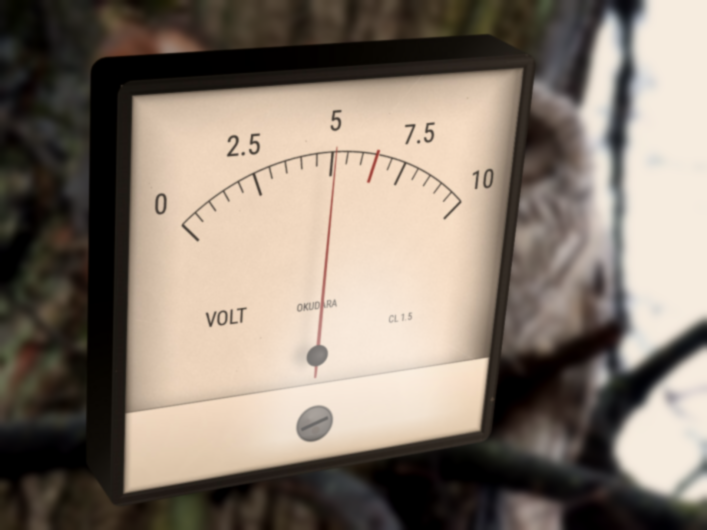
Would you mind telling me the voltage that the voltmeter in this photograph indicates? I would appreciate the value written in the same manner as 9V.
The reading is 5V
